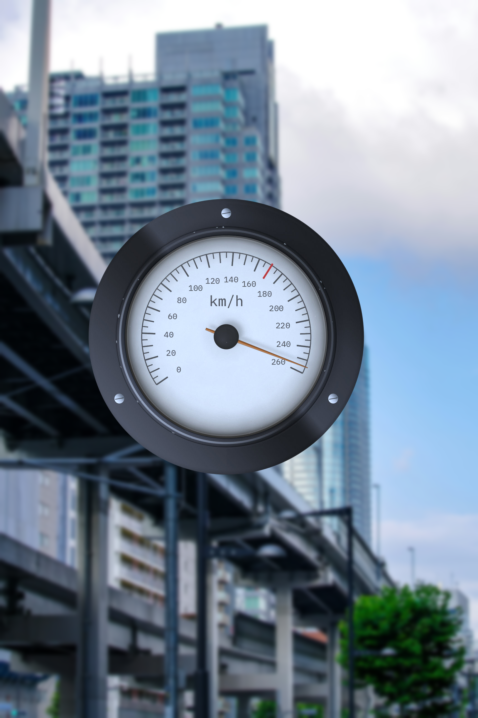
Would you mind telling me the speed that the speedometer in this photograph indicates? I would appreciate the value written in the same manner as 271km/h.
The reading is 255km/h
